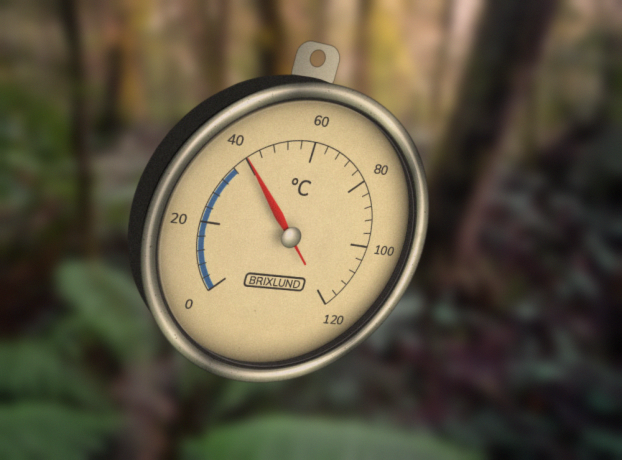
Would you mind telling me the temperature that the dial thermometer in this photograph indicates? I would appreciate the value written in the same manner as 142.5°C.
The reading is 40°C
